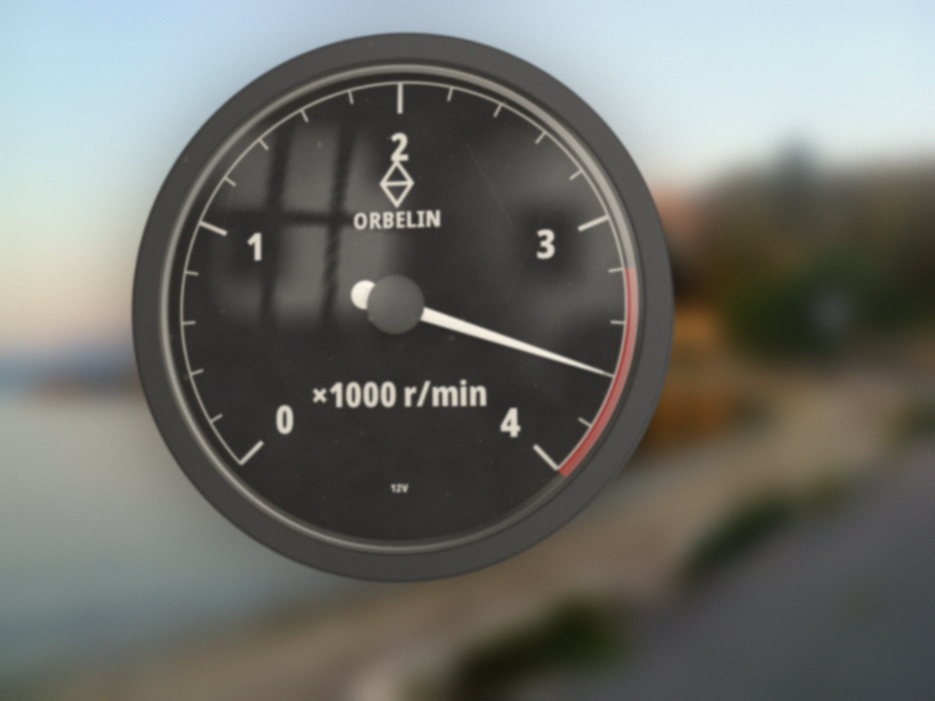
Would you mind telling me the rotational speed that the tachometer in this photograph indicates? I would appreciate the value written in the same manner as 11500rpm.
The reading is 3600rpm
